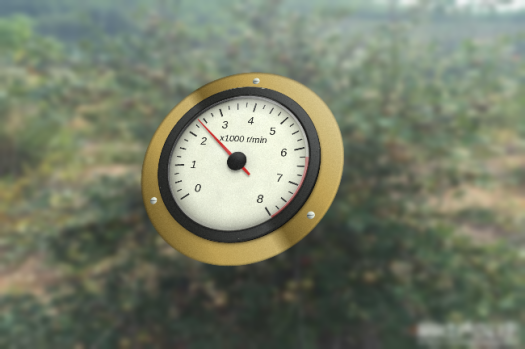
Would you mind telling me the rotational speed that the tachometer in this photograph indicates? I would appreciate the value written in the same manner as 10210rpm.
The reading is 2375rpm
